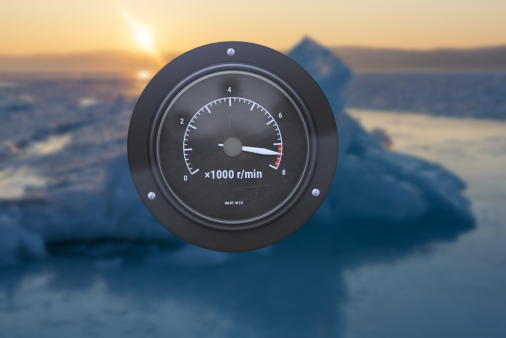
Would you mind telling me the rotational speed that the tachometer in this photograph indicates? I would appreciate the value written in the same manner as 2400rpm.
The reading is 7400rpm
